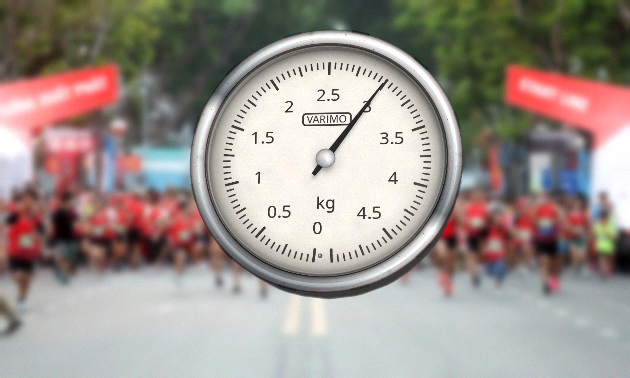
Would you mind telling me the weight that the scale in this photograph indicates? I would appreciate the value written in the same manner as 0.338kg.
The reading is 3kg
